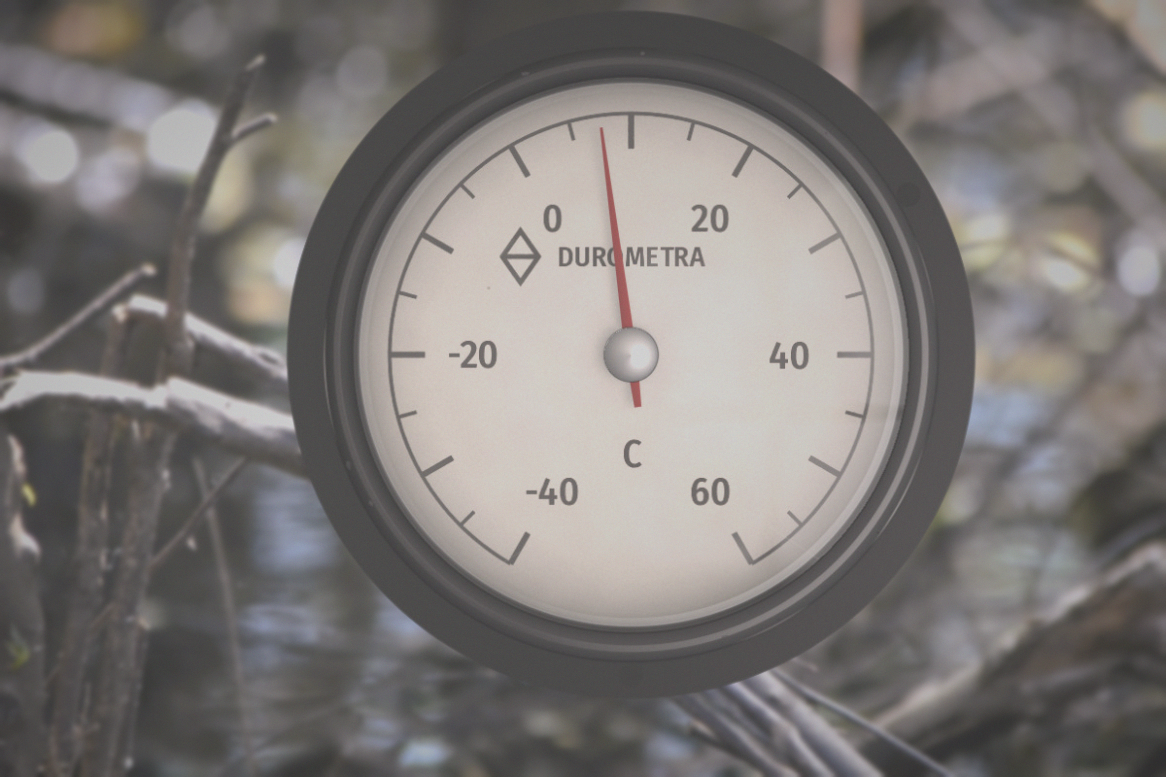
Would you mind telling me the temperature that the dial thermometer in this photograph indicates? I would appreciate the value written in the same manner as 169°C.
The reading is 7.5°C
